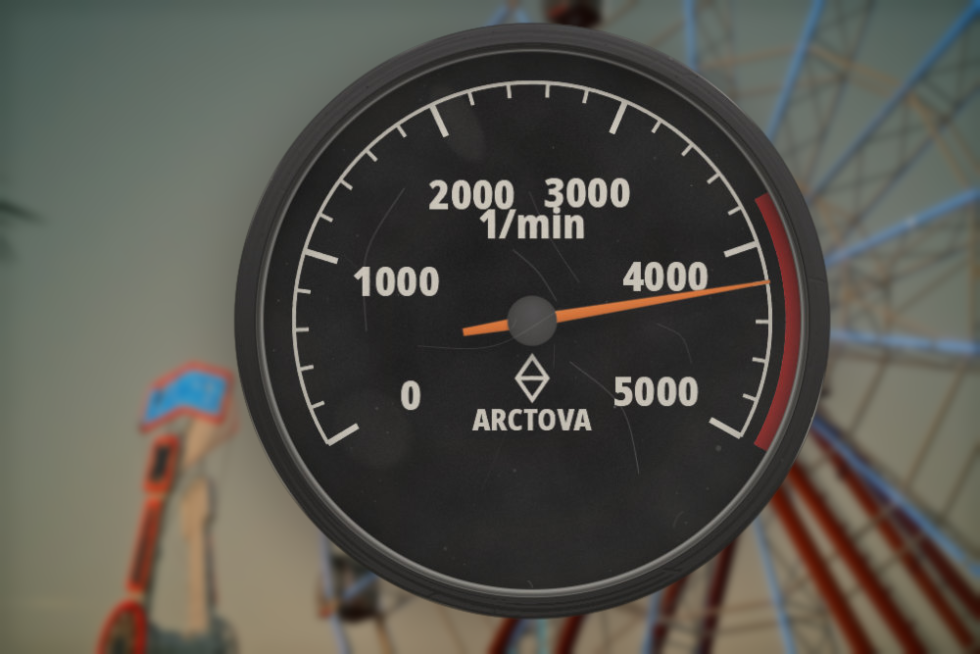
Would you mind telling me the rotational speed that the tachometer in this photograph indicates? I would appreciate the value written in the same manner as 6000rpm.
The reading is 4200rpm
